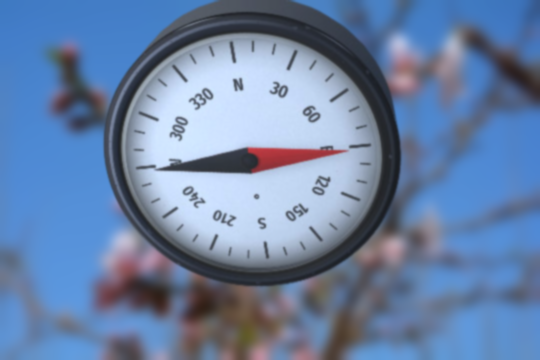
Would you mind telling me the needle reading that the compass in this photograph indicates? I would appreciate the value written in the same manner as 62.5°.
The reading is 90°
